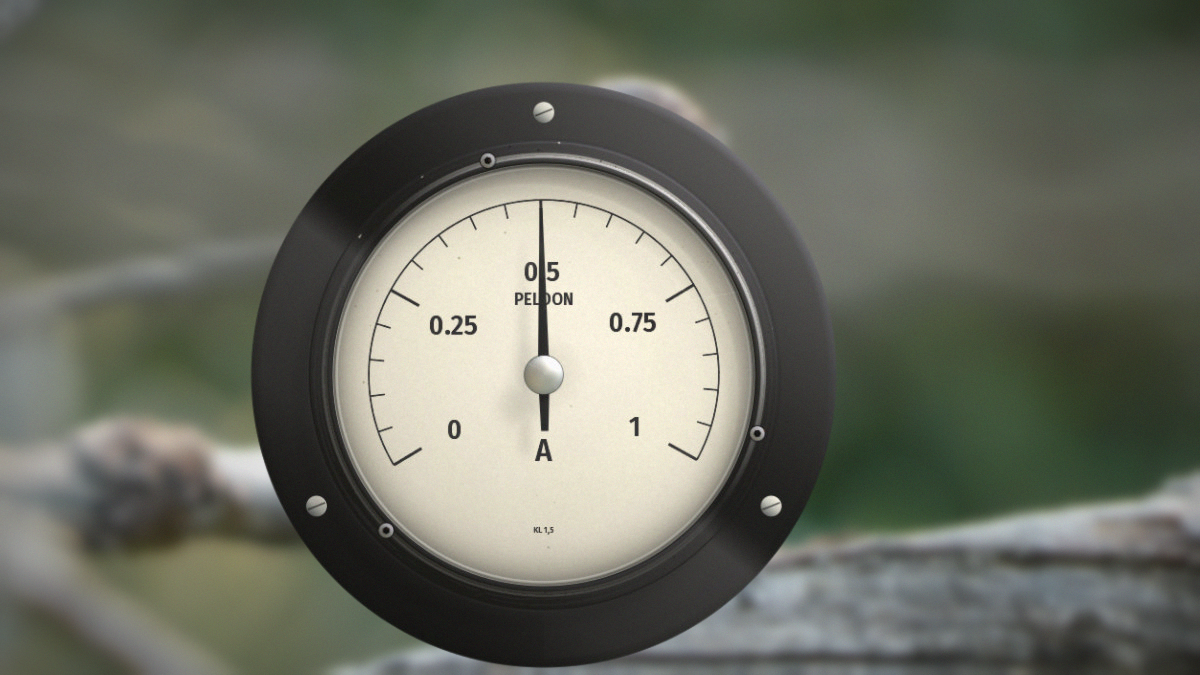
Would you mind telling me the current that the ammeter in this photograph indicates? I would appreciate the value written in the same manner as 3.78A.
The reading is 0.5A
